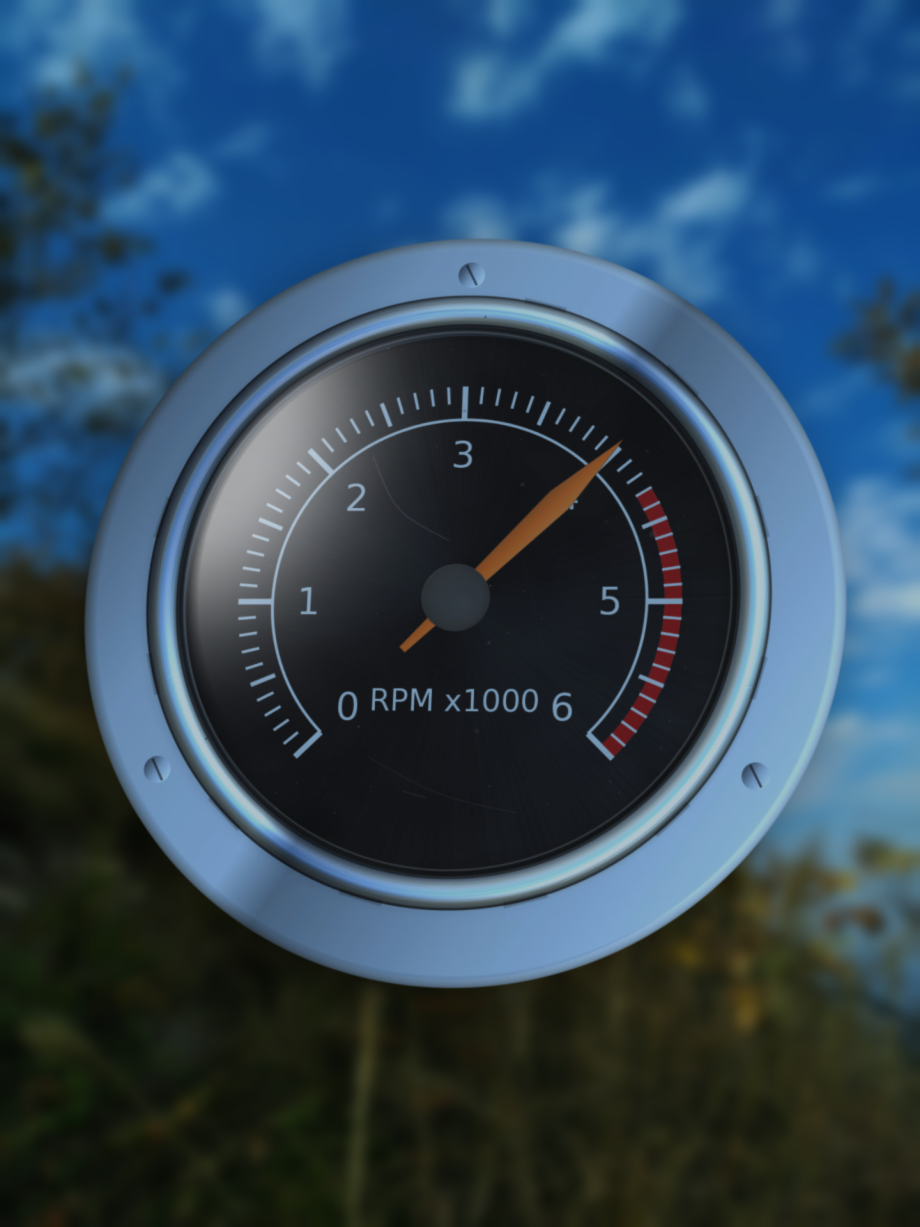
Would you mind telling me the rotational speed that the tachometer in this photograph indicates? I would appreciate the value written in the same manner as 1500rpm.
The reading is 4000rpm
